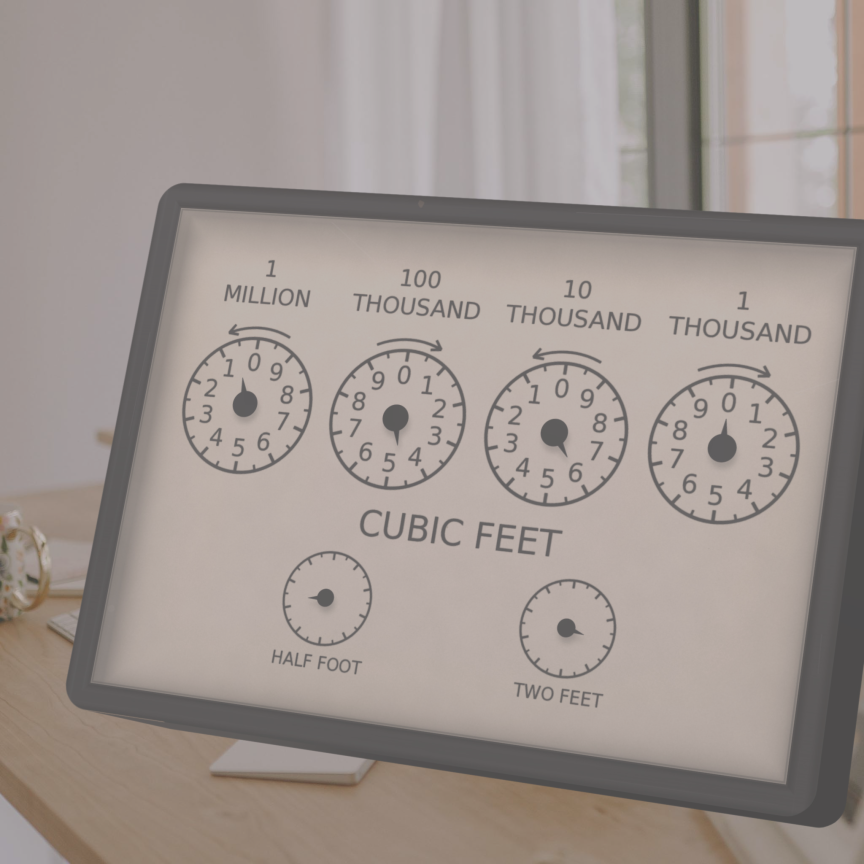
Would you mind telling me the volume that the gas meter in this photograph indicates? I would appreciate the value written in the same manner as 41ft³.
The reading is 46000ft³
